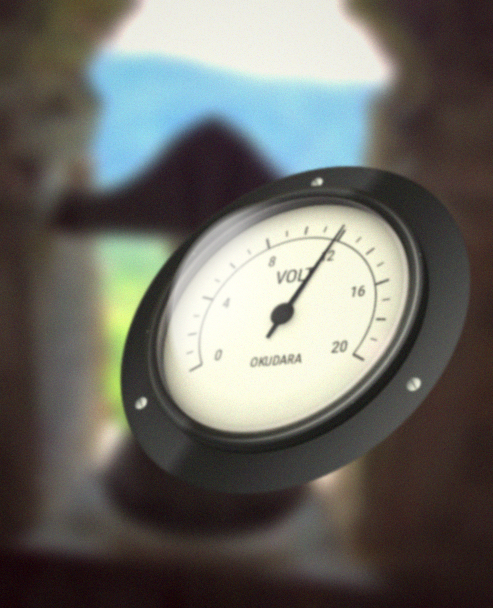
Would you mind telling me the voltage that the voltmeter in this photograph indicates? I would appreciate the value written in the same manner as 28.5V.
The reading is 12V
